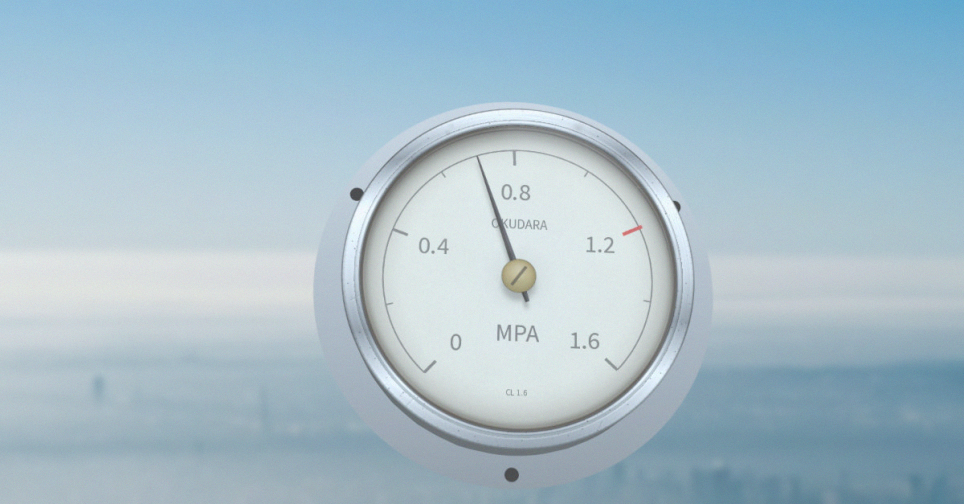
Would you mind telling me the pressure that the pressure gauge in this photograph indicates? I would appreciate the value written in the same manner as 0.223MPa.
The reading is 0.7MPa
